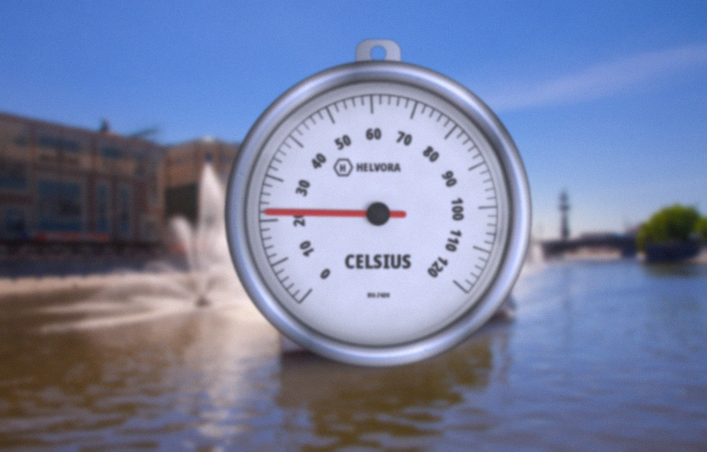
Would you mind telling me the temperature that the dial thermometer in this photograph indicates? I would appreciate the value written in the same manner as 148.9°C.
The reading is 22°C
